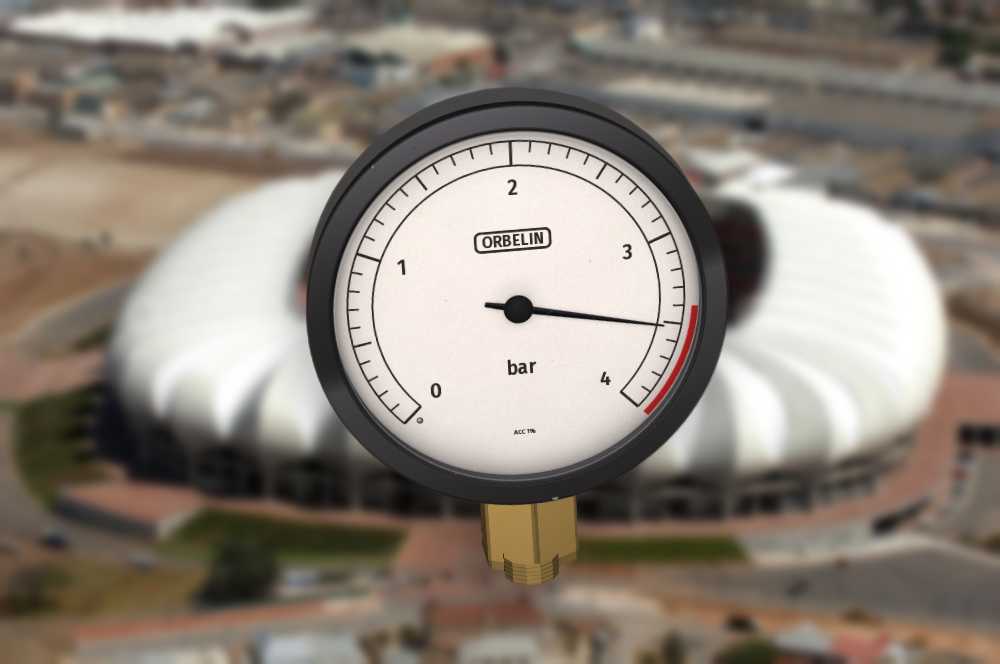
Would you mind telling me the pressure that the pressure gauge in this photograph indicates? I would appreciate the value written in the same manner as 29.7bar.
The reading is 3.5bar
